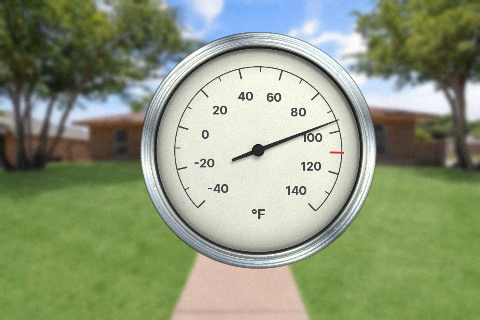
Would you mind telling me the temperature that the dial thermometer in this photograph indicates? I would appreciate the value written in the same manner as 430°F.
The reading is 95°F
